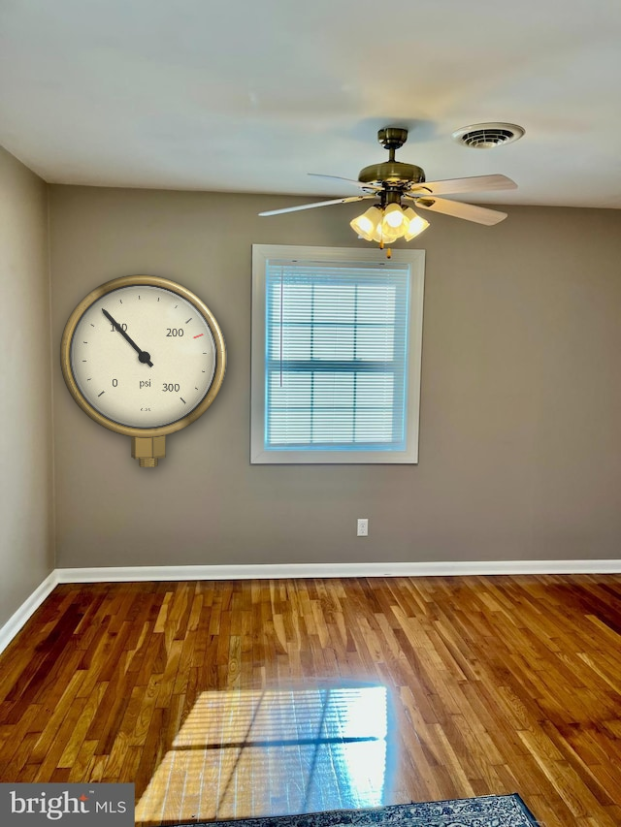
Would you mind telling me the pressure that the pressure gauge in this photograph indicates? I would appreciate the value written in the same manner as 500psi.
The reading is 100psi
